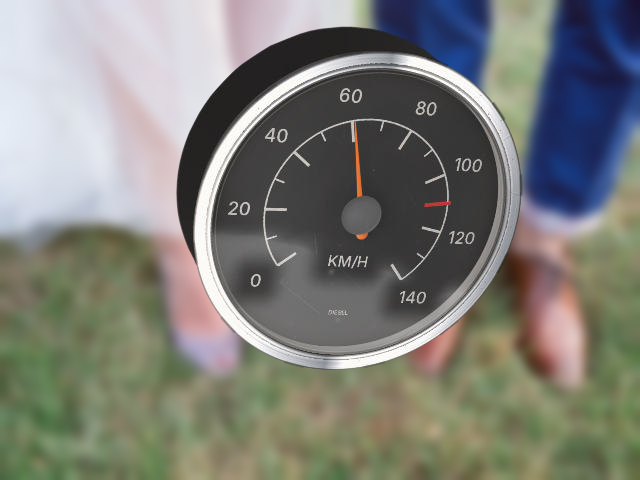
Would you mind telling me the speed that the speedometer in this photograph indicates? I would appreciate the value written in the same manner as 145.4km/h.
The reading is 60km/h
